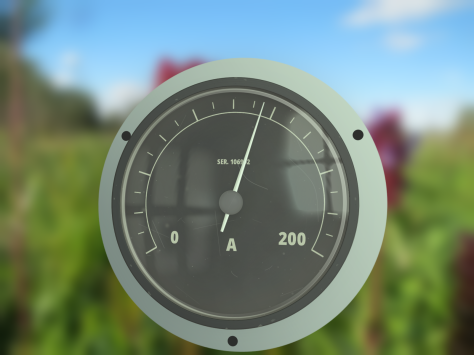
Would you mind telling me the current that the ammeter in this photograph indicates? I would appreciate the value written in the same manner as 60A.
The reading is 115A
